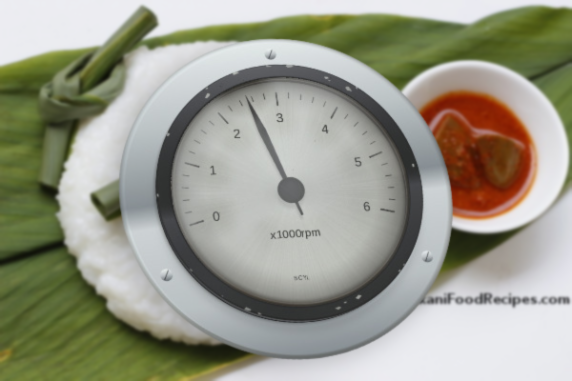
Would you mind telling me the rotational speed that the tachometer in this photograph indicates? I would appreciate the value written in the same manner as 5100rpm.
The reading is 2500rpm
